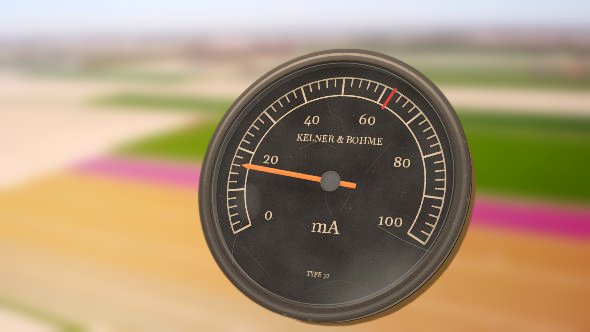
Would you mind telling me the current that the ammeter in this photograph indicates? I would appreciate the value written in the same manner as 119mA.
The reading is 16mA
